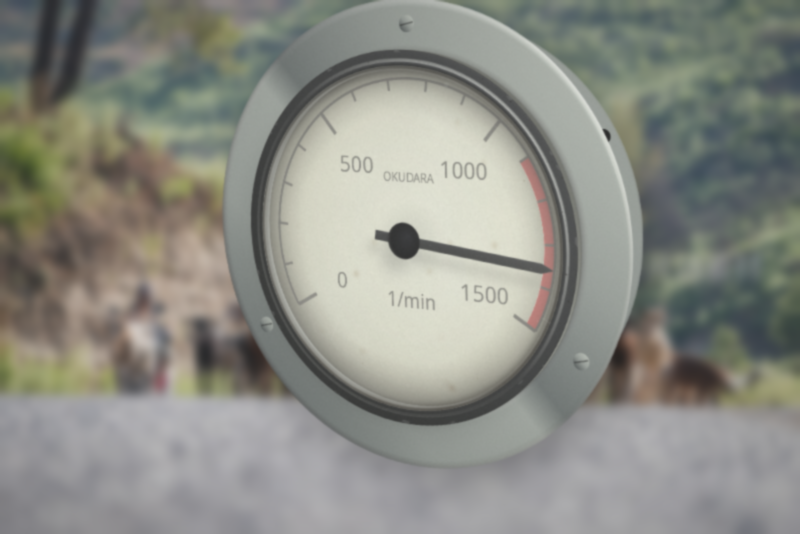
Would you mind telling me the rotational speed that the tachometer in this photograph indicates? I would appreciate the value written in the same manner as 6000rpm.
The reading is 1350rpm
